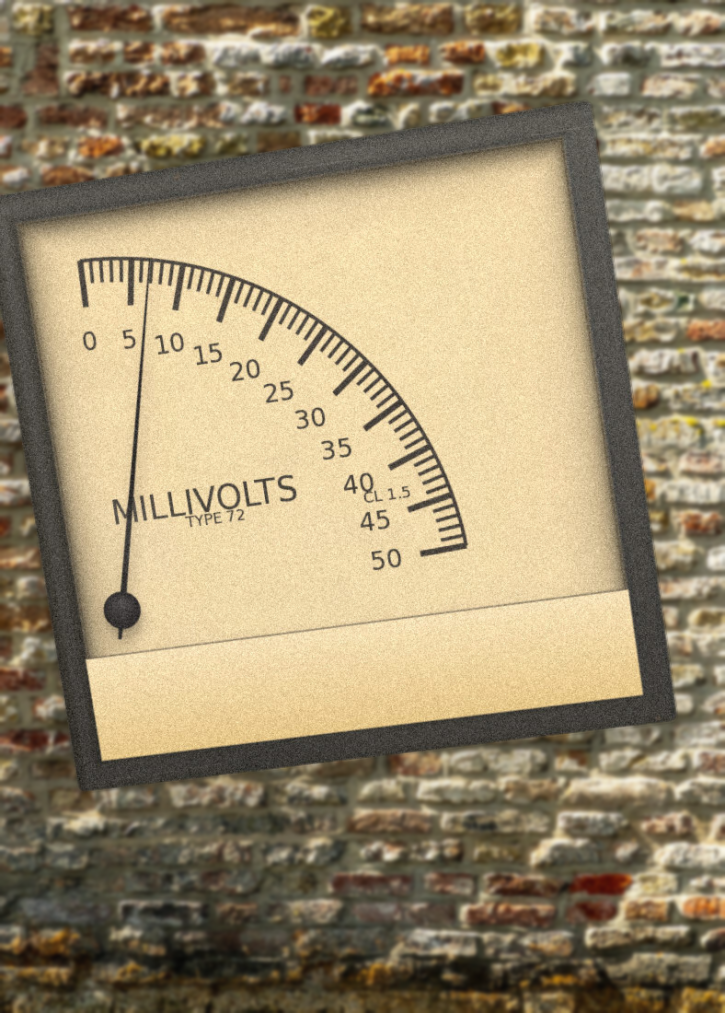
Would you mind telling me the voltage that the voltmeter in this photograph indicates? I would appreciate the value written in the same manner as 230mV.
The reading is 7mV
